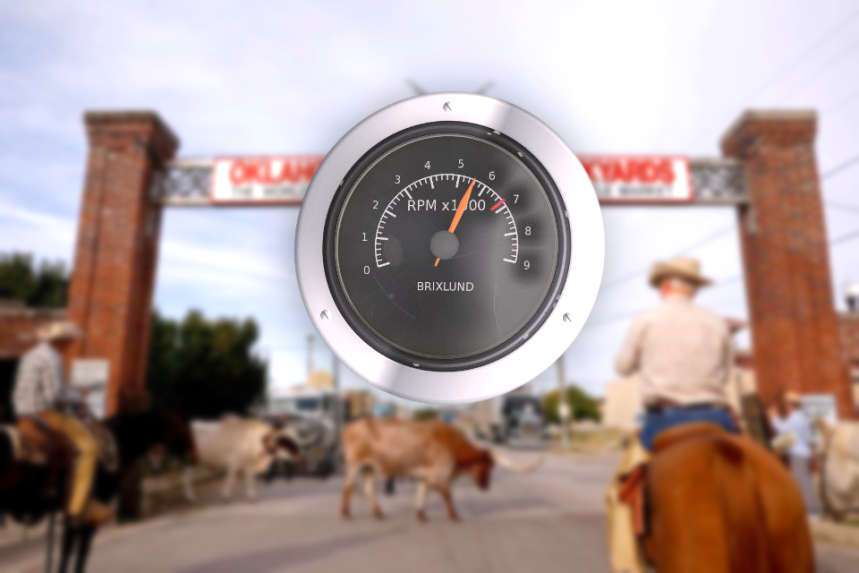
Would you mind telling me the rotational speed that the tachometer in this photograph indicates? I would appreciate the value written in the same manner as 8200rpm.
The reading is 5600rpm
